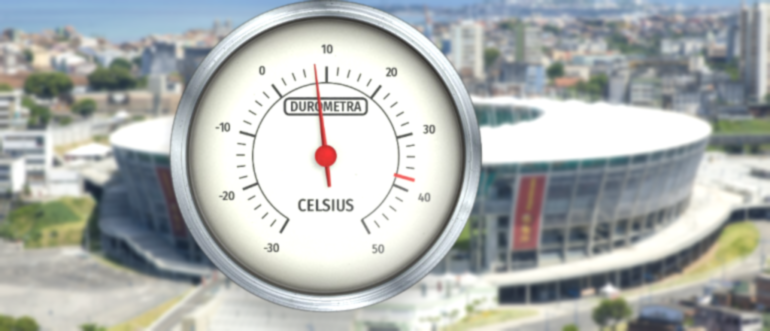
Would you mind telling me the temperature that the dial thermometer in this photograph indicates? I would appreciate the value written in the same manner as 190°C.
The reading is 8°C
